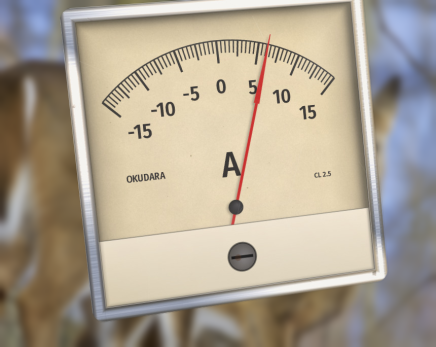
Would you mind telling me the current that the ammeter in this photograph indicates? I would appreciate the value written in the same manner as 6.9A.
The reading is 6A
